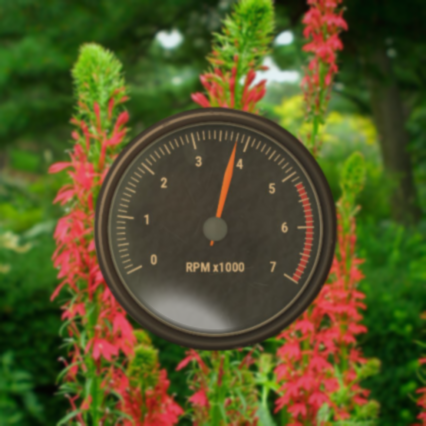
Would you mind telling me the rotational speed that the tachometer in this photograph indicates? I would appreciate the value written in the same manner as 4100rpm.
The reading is 3800rpm
